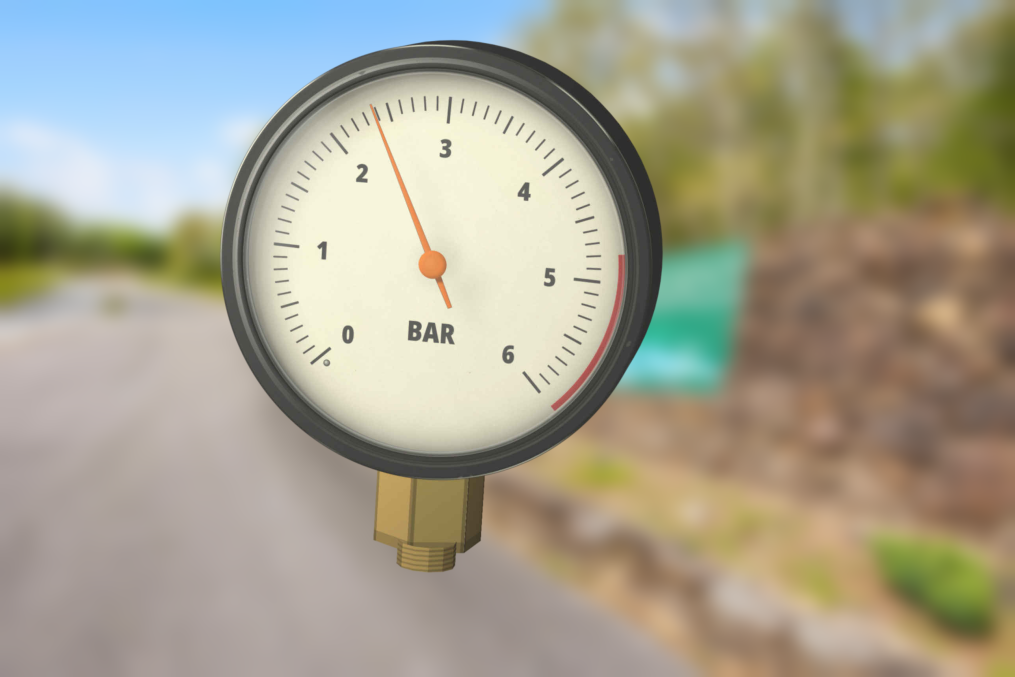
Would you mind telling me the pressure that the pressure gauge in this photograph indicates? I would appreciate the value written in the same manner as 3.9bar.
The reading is 2.4bar
